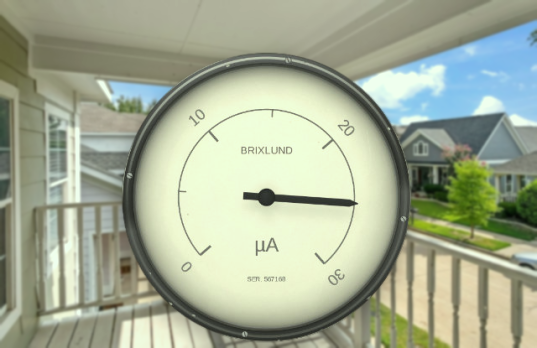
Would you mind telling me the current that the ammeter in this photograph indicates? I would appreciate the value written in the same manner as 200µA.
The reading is 25µA
